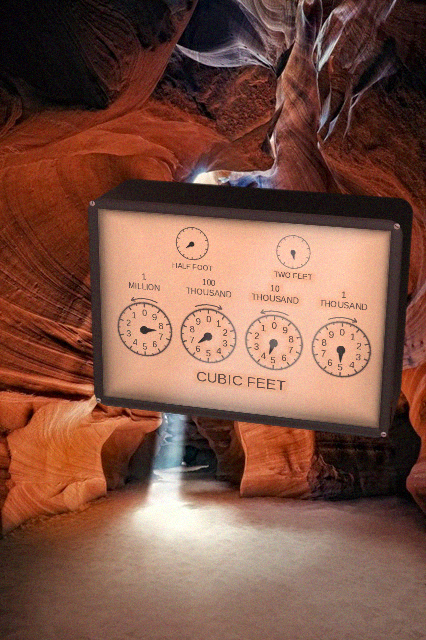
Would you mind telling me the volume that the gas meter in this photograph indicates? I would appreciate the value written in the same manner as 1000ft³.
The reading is 764500ft³
